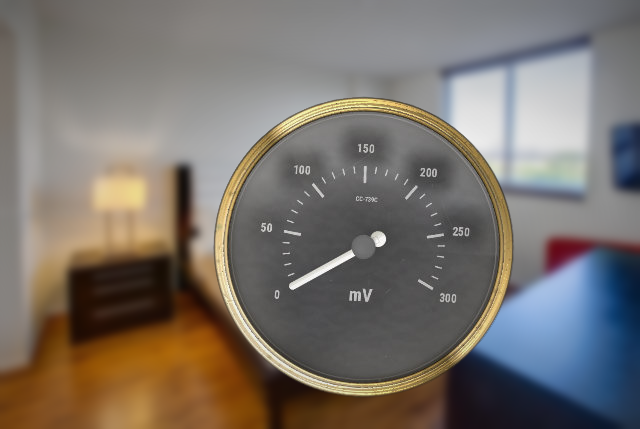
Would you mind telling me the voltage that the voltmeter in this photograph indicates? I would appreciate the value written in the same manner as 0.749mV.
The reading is 0mV
